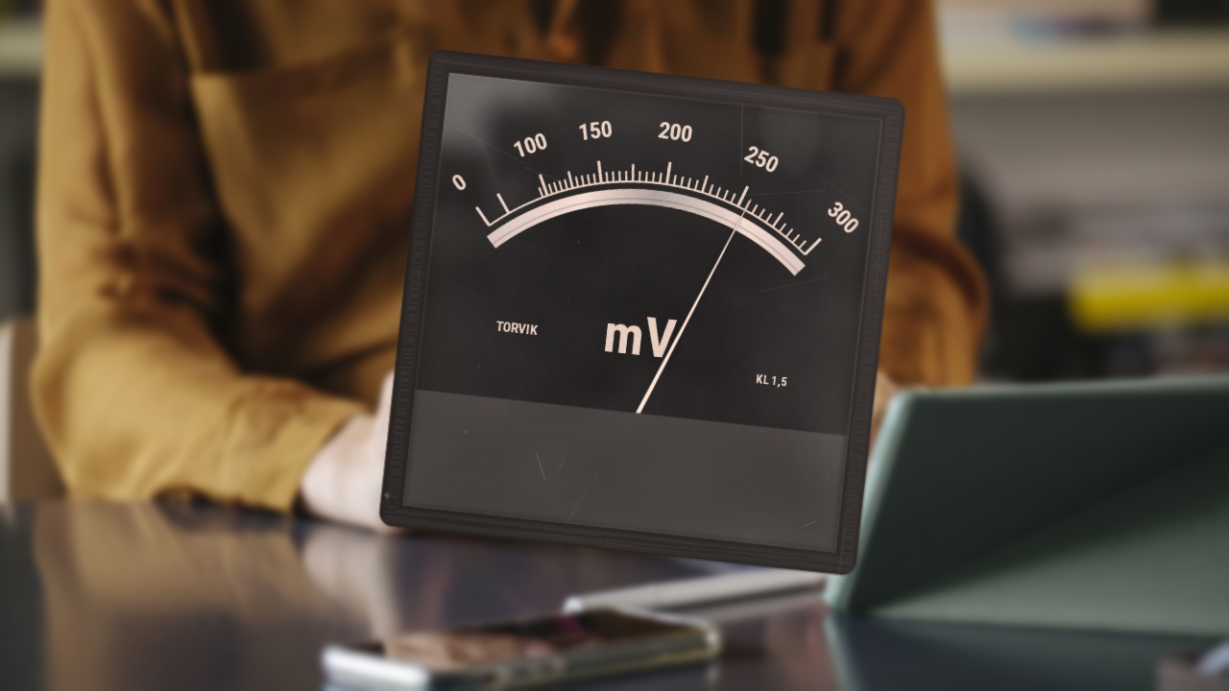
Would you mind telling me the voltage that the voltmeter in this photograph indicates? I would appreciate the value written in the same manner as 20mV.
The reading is 255mV
